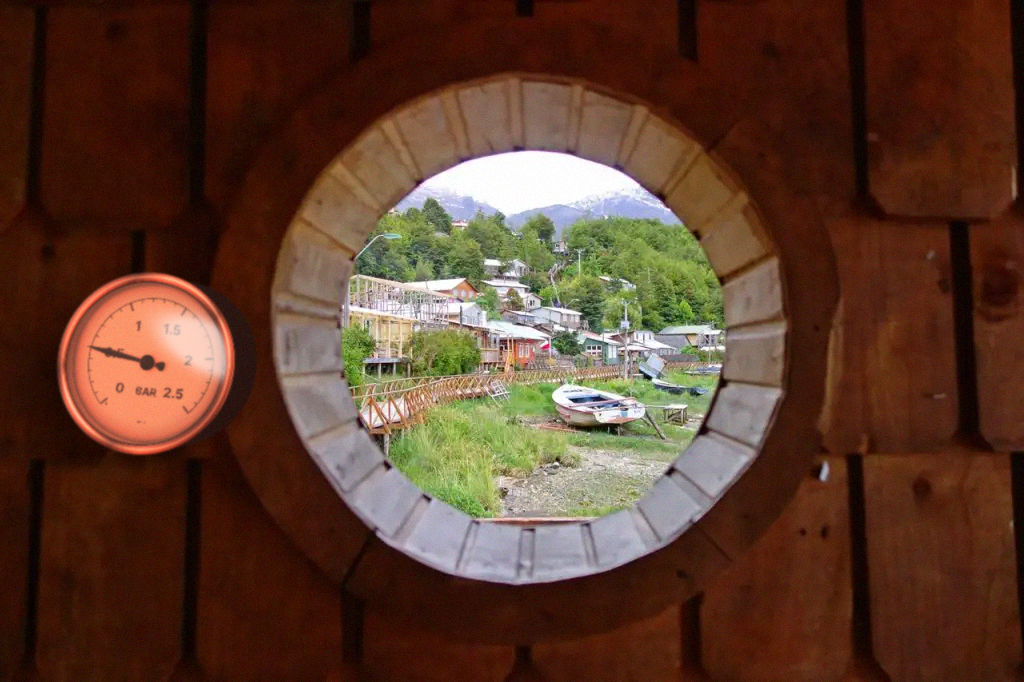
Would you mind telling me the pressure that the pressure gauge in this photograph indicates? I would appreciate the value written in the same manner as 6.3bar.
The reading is 0.5bar
